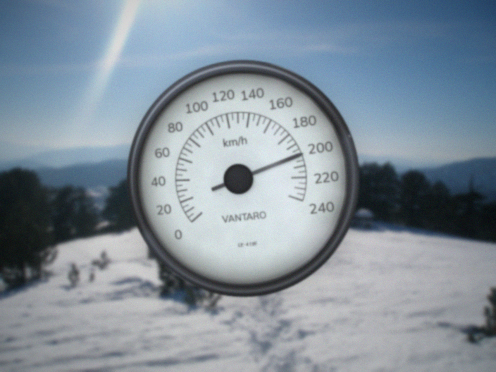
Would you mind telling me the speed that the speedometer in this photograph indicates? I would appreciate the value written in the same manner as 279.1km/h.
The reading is 200km/h
